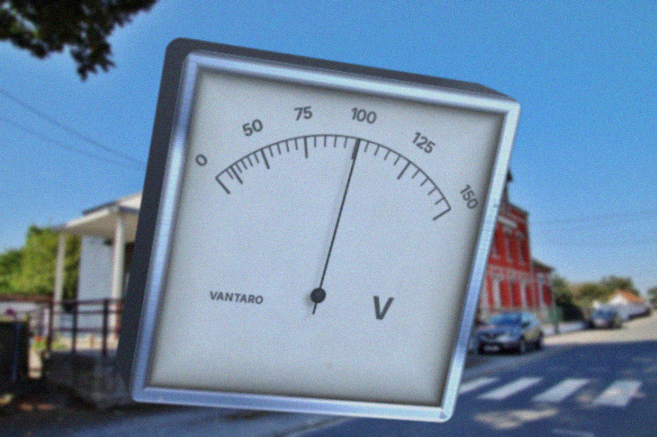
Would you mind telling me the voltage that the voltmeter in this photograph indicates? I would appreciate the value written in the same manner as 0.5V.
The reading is 100V
